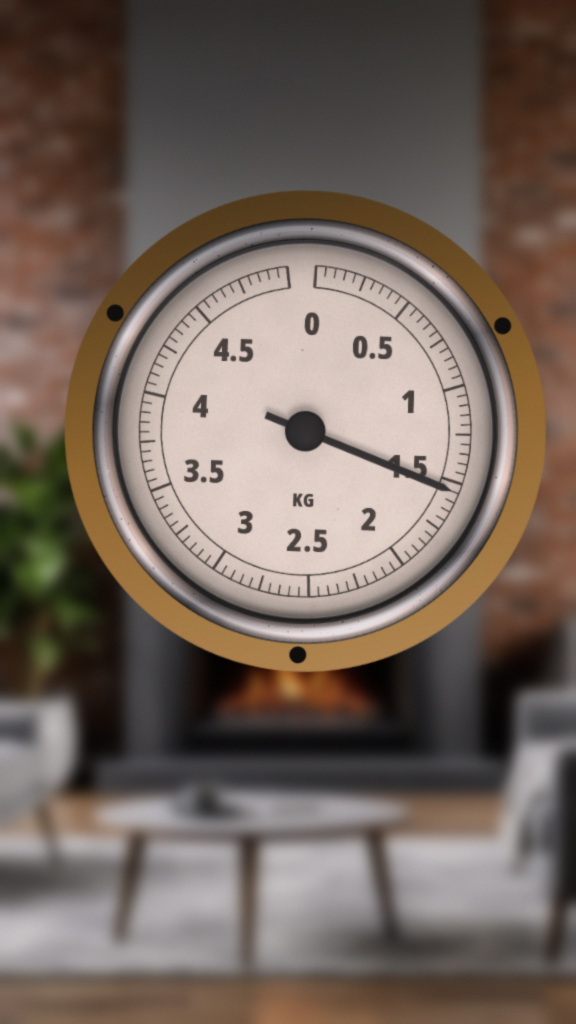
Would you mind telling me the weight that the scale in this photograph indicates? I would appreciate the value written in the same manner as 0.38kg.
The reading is 1.55kg
